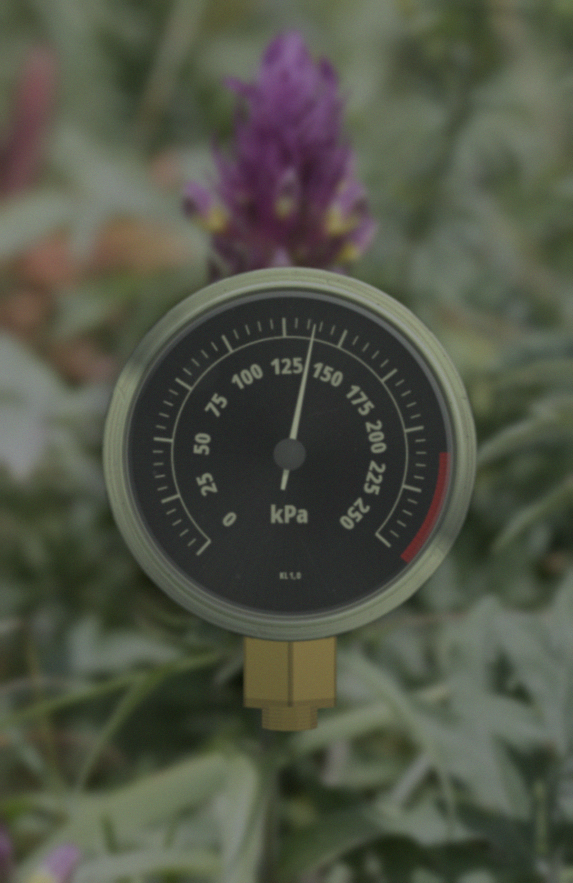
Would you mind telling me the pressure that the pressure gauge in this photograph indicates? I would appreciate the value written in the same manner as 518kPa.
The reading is 137.5kPa
